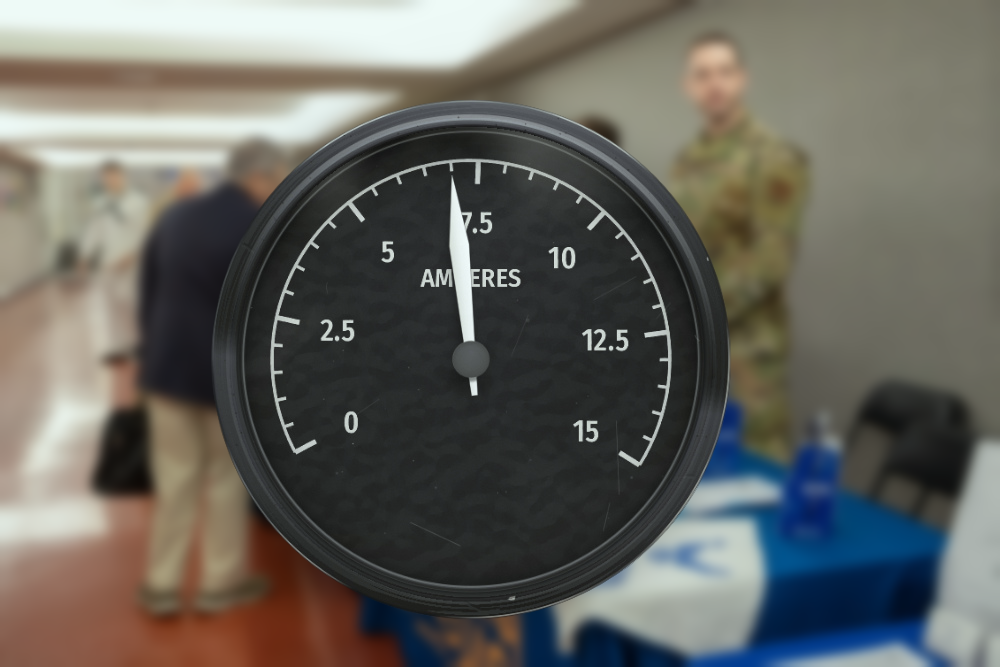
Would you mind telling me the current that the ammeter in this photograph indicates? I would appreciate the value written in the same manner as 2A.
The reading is 7A
